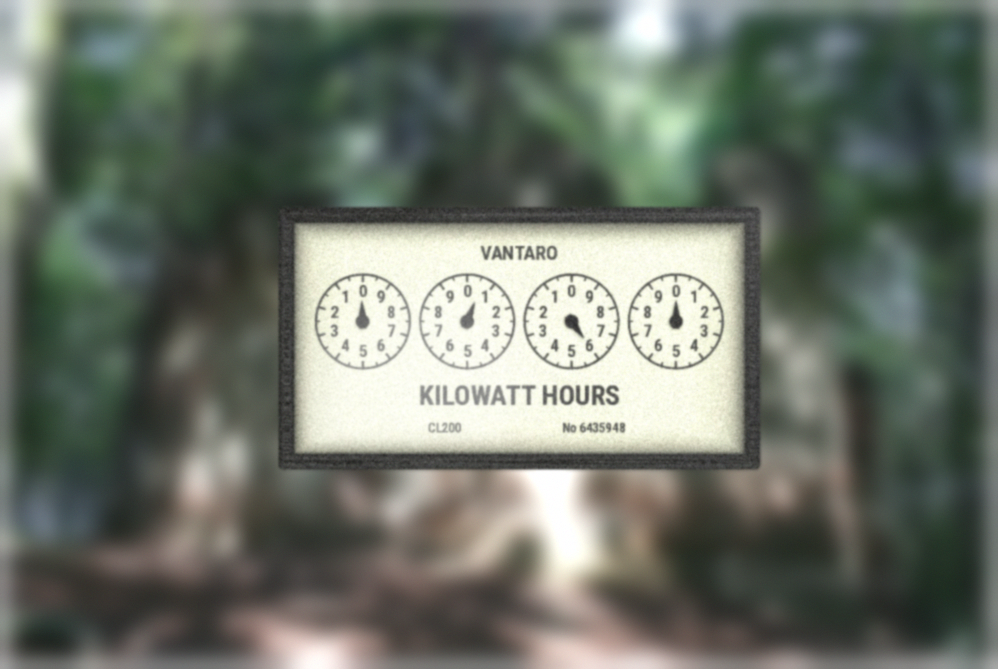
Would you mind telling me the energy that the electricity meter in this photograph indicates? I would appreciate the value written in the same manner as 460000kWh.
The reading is 60kWh
